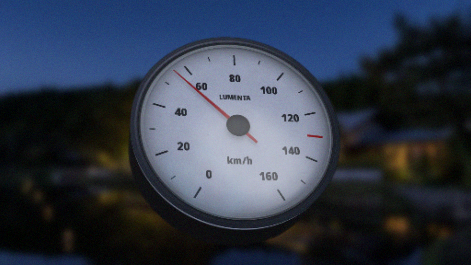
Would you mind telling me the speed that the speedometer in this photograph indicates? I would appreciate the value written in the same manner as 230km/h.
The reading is 55km/h
